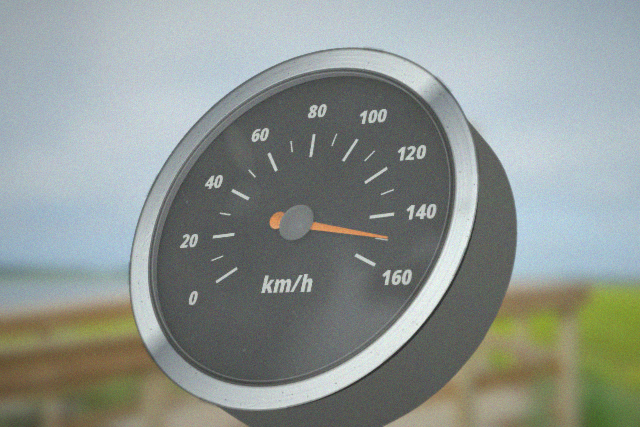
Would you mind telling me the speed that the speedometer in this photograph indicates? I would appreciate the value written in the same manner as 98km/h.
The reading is 150km/h
